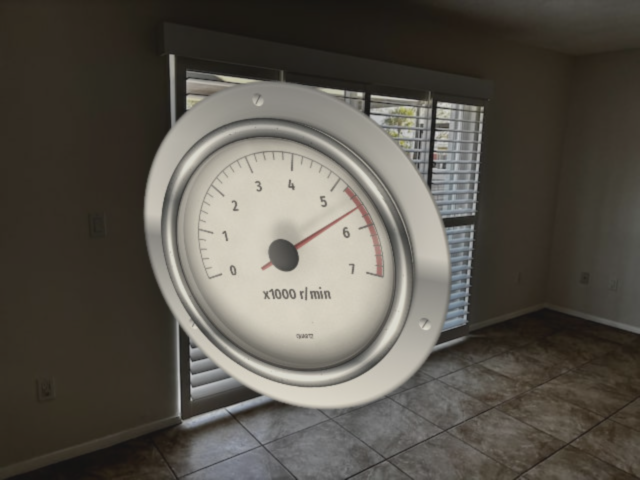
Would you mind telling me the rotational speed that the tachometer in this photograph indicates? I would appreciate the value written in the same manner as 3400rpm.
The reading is 5600rpm
